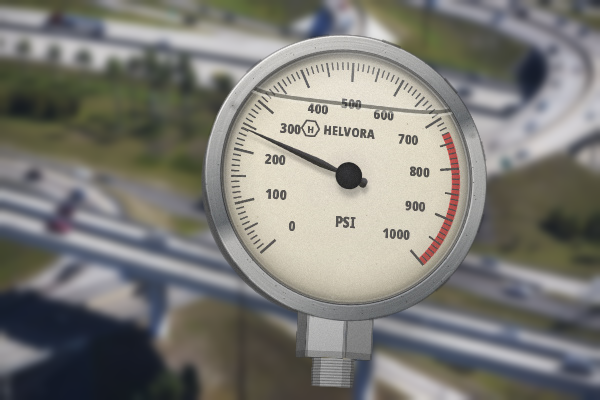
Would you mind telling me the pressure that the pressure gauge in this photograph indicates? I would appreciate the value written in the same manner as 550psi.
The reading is 240psi
